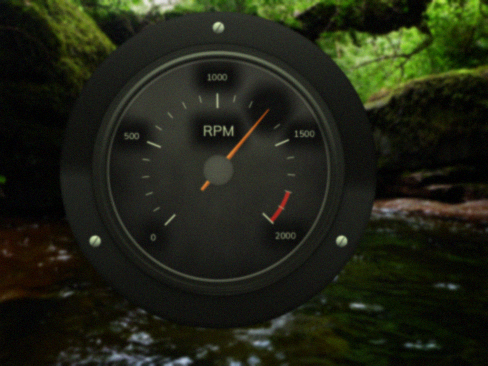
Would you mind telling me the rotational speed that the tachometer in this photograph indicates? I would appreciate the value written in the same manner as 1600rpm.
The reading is 1300rpm
